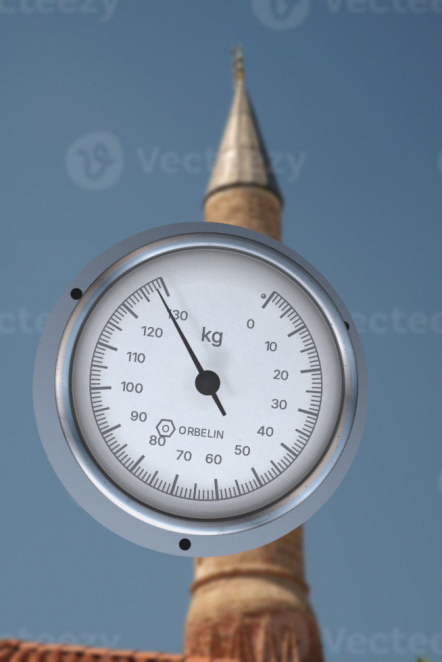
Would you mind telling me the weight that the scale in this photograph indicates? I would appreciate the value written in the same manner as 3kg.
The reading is 128kg
